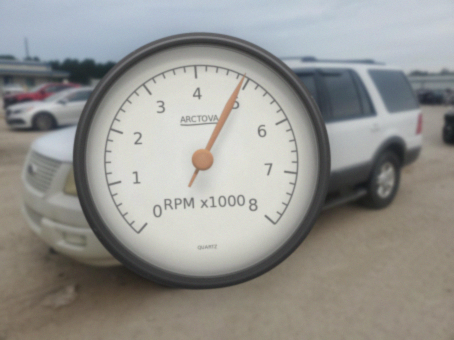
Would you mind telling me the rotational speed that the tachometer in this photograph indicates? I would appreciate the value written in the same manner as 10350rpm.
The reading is 4900rpm
